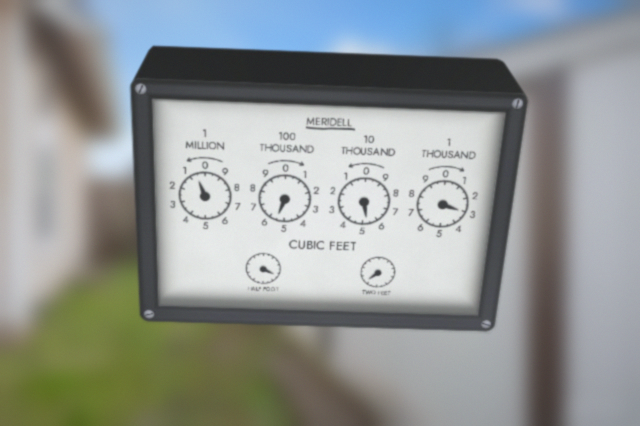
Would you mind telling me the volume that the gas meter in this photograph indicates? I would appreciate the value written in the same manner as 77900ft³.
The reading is 55300ft³
